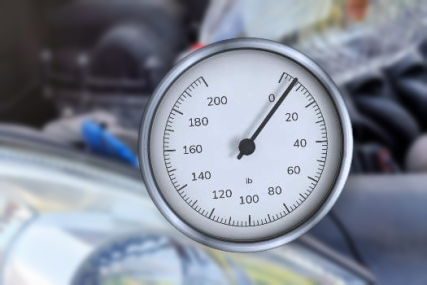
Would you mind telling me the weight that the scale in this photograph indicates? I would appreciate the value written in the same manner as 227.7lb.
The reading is 6lb
